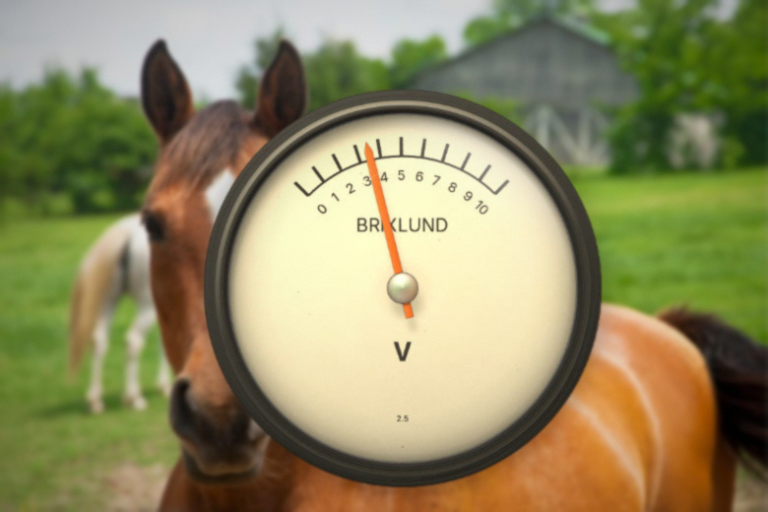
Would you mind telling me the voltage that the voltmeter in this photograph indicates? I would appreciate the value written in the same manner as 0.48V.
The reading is 3.5V
